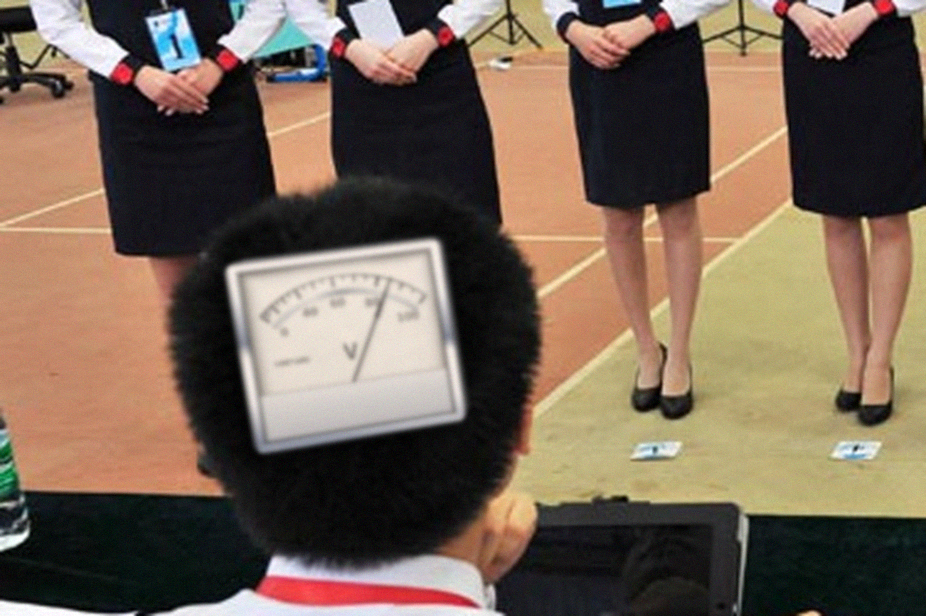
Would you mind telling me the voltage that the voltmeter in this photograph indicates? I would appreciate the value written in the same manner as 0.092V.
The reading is 85V
